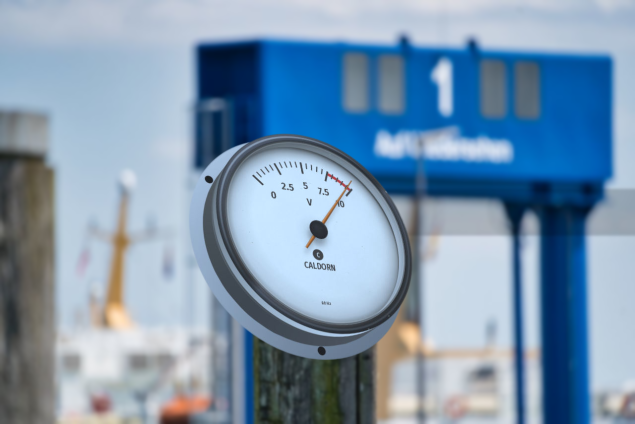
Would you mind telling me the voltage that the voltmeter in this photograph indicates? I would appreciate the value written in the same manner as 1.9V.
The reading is 9.5V
